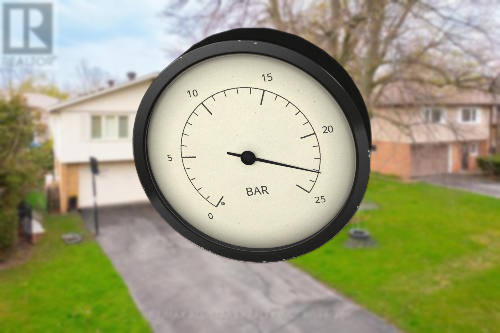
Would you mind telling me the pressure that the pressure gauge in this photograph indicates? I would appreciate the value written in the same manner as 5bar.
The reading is 23bar
